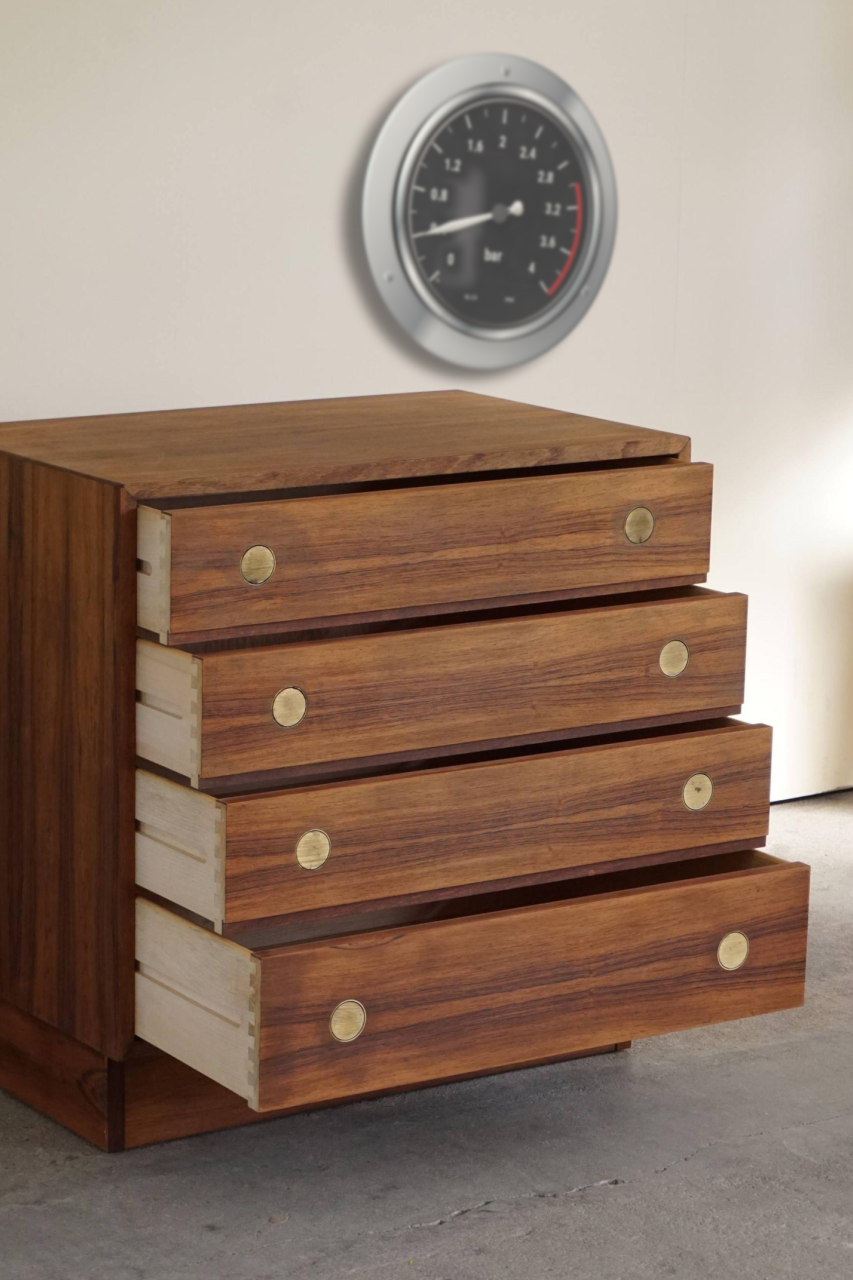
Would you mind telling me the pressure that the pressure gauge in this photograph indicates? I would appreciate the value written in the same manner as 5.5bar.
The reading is 0.4bar
